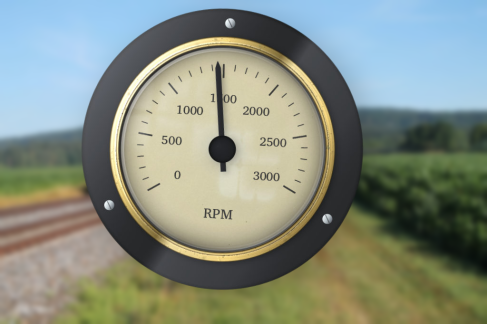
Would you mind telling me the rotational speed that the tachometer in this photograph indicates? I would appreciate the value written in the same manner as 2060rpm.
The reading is 1450rpm
